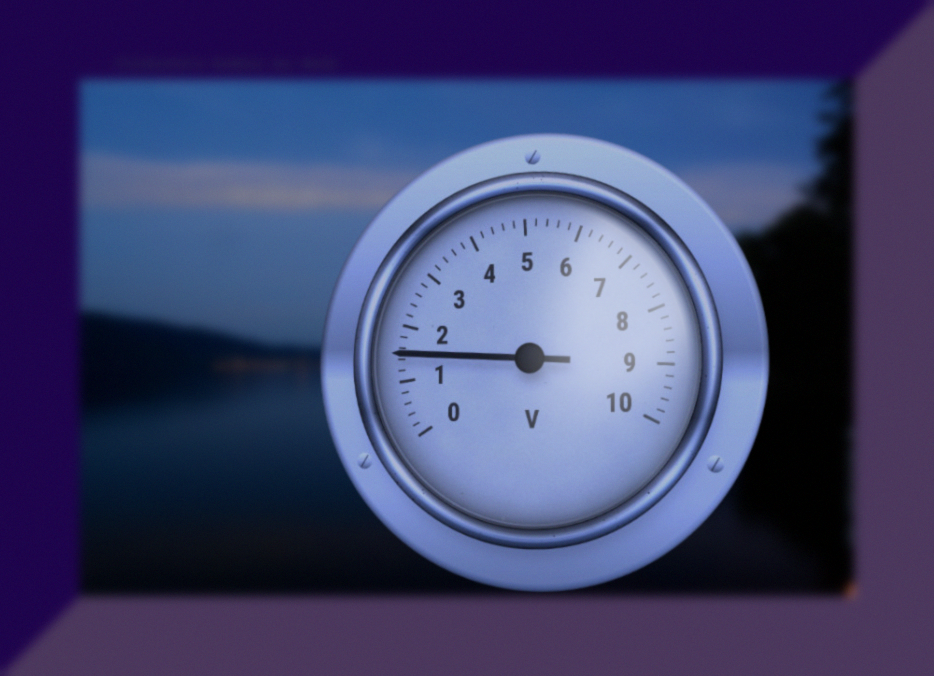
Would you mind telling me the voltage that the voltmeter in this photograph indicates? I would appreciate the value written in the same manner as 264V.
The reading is 1.5V
